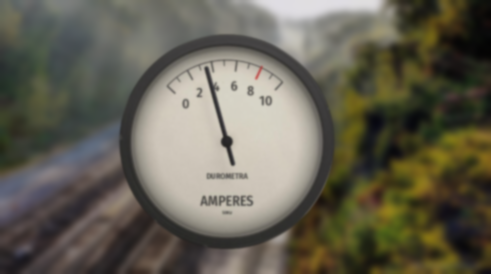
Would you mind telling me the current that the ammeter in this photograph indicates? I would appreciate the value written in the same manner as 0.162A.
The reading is 3.5A
